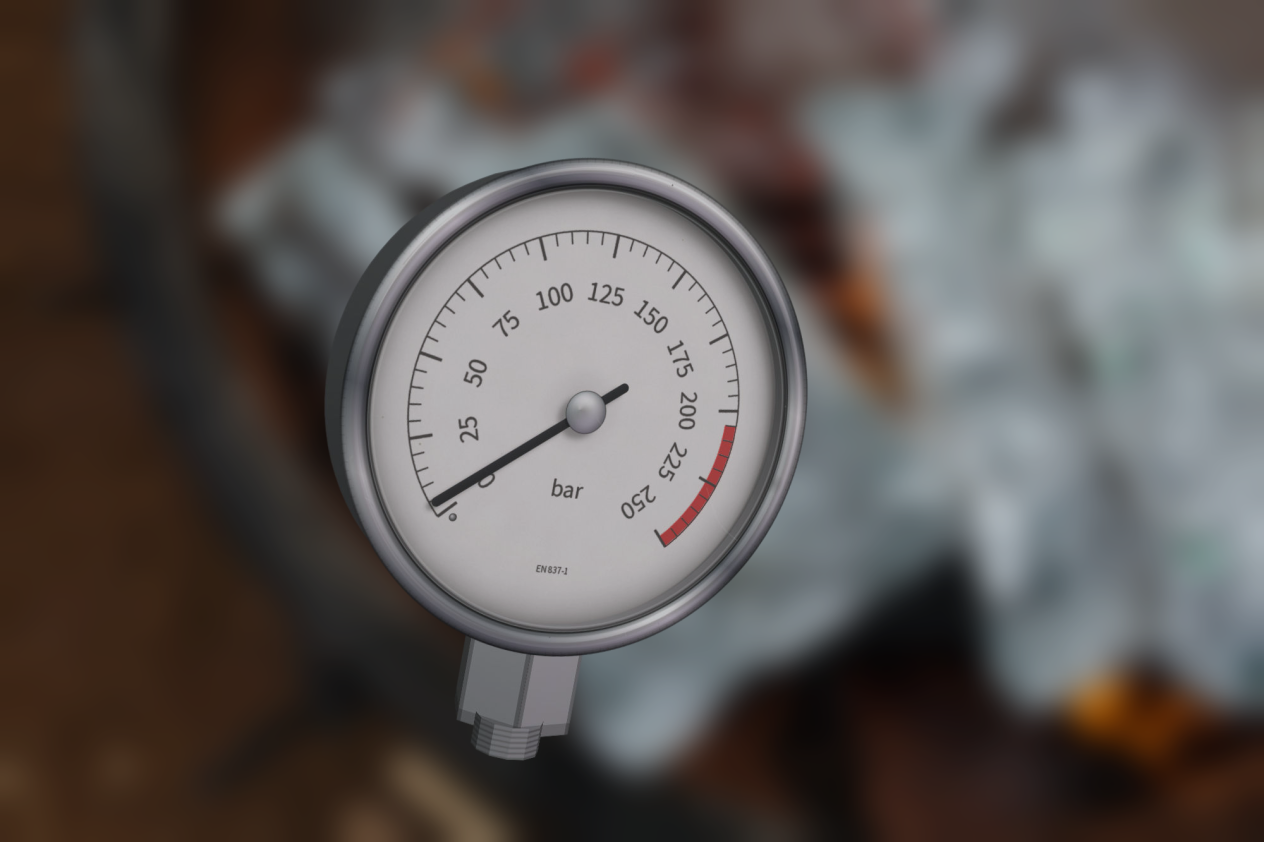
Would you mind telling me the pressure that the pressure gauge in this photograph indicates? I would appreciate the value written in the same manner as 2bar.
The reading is 5bar
